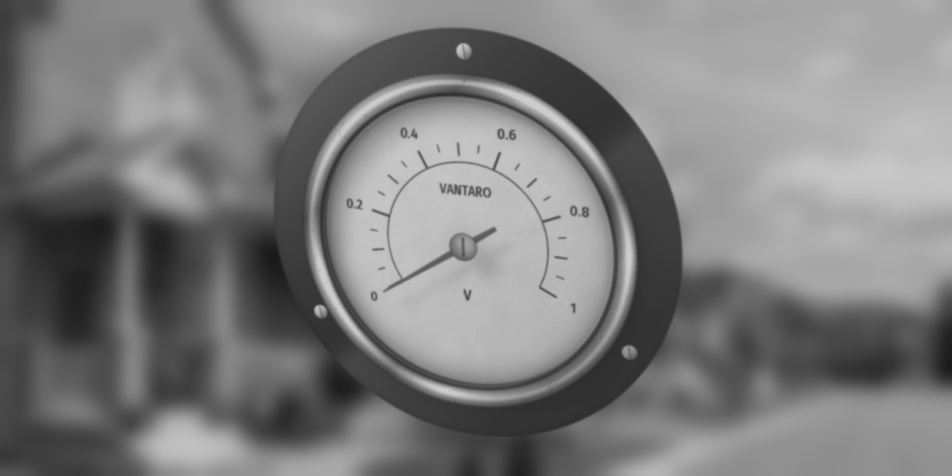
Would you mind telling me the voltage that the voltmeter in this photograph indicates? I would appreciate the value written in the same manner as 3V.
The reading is 0V
